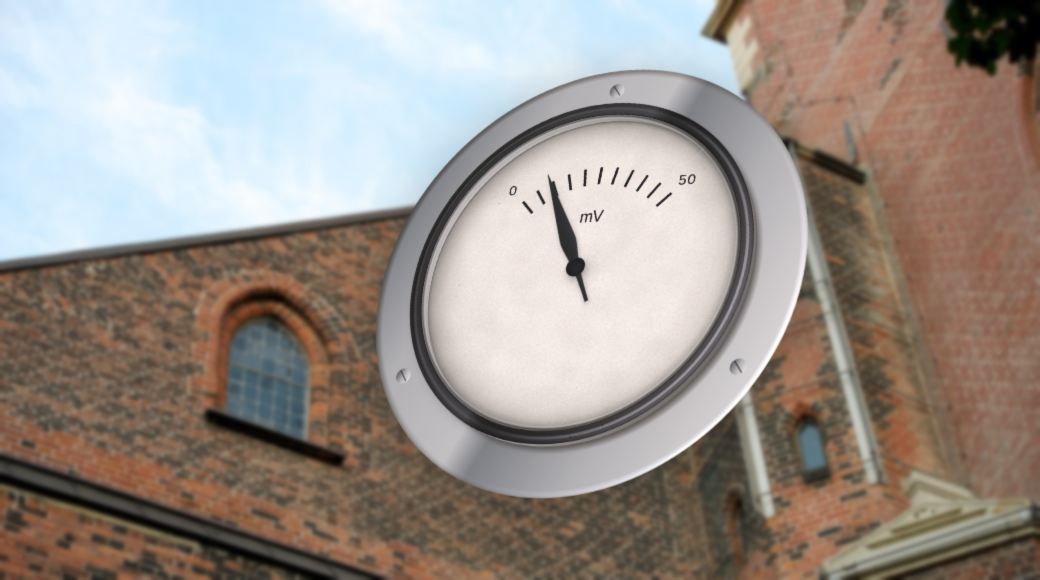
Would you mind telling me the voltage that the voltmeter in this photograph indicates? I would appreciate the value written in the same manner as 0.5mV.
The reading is 10mV
